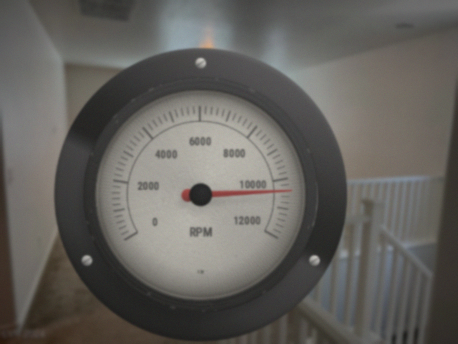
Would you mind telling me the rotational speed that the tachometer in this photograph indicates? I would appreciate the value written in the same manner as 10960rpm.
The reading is 10400rpm
